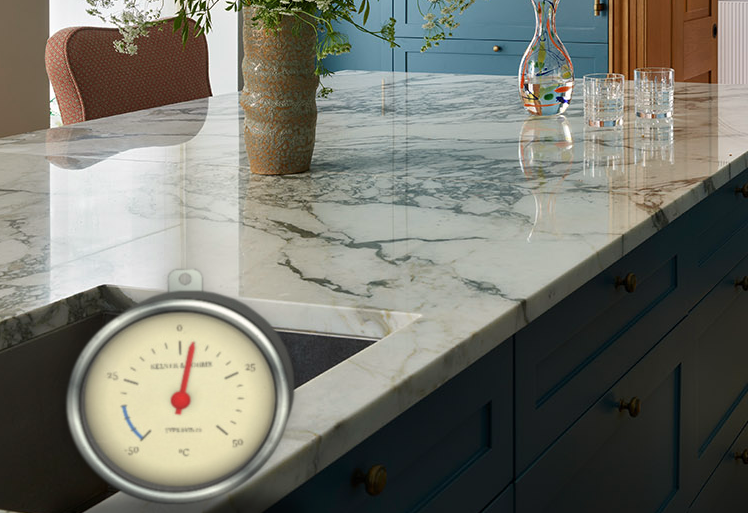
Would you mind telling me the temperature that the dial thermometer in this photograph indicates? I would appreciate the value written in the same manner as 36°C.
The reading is 5°C
